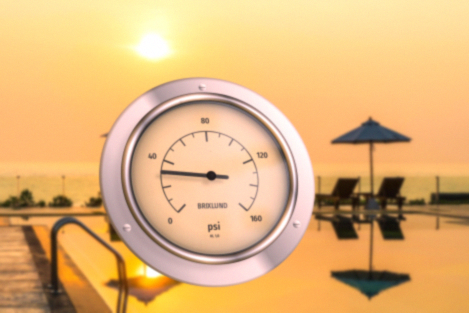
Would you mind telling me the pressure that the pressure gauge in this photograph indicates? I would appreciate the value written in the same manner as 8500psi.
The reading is 30psi
